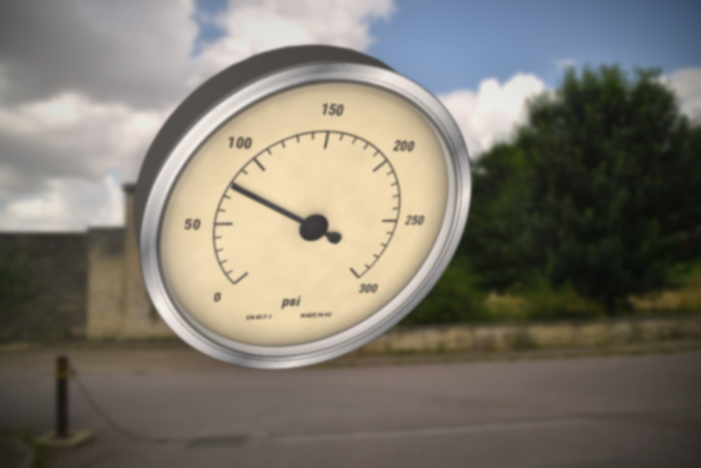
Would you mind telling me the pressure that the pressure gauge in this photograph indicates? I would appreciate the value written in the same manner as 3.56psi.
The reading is 80psi
